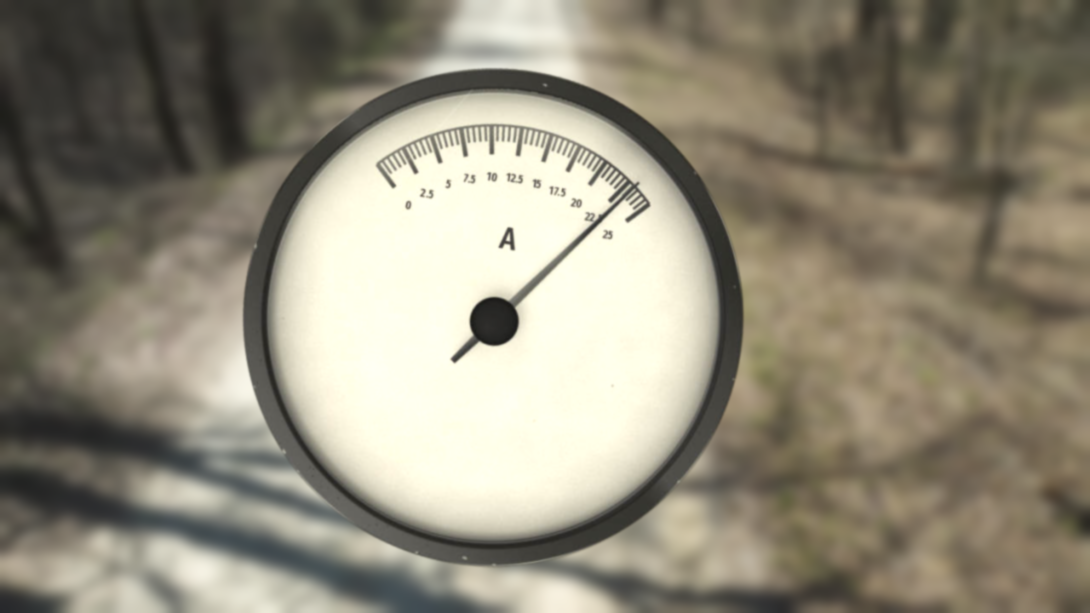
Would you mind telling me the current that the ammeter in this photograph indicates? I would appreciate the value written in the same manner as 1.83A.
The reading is 23A
